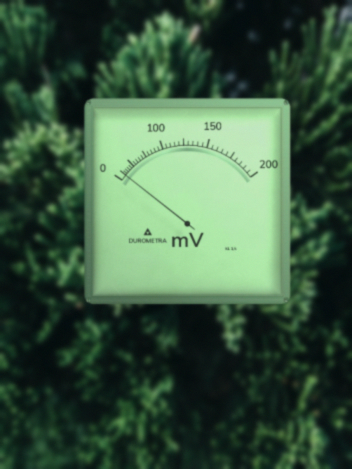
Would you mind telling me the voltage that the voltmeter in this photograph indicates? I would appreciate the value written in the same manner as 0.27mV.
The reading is 25mV
